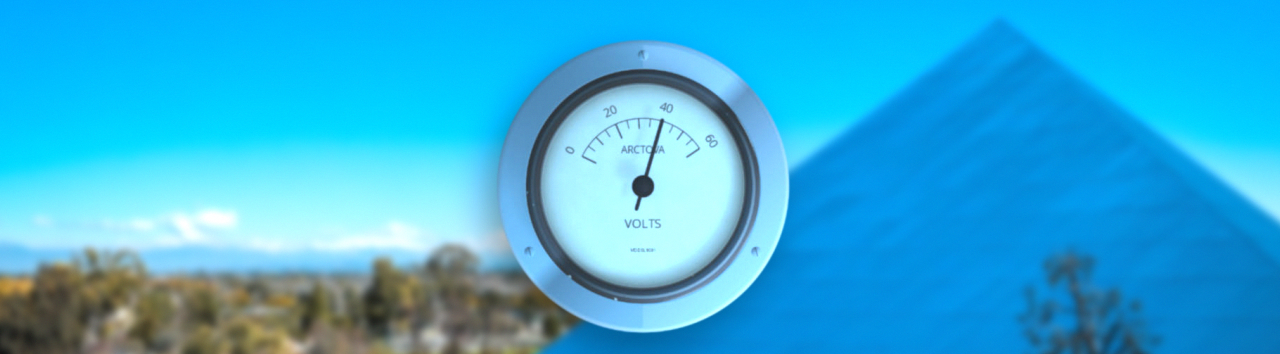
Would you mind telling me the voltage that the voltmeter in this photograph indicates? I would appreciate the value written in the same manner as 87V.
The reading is 40V
